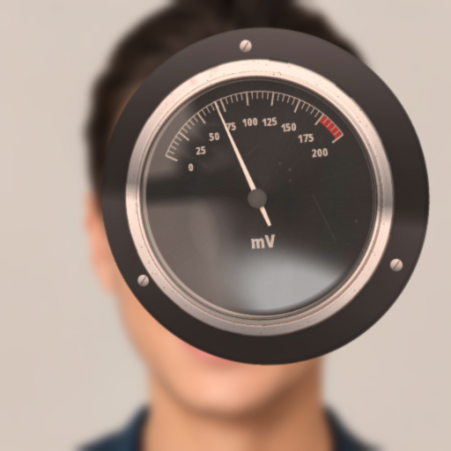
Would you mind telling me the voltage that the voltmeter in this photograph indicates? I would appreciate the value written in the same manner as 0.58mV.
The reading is 70mV
